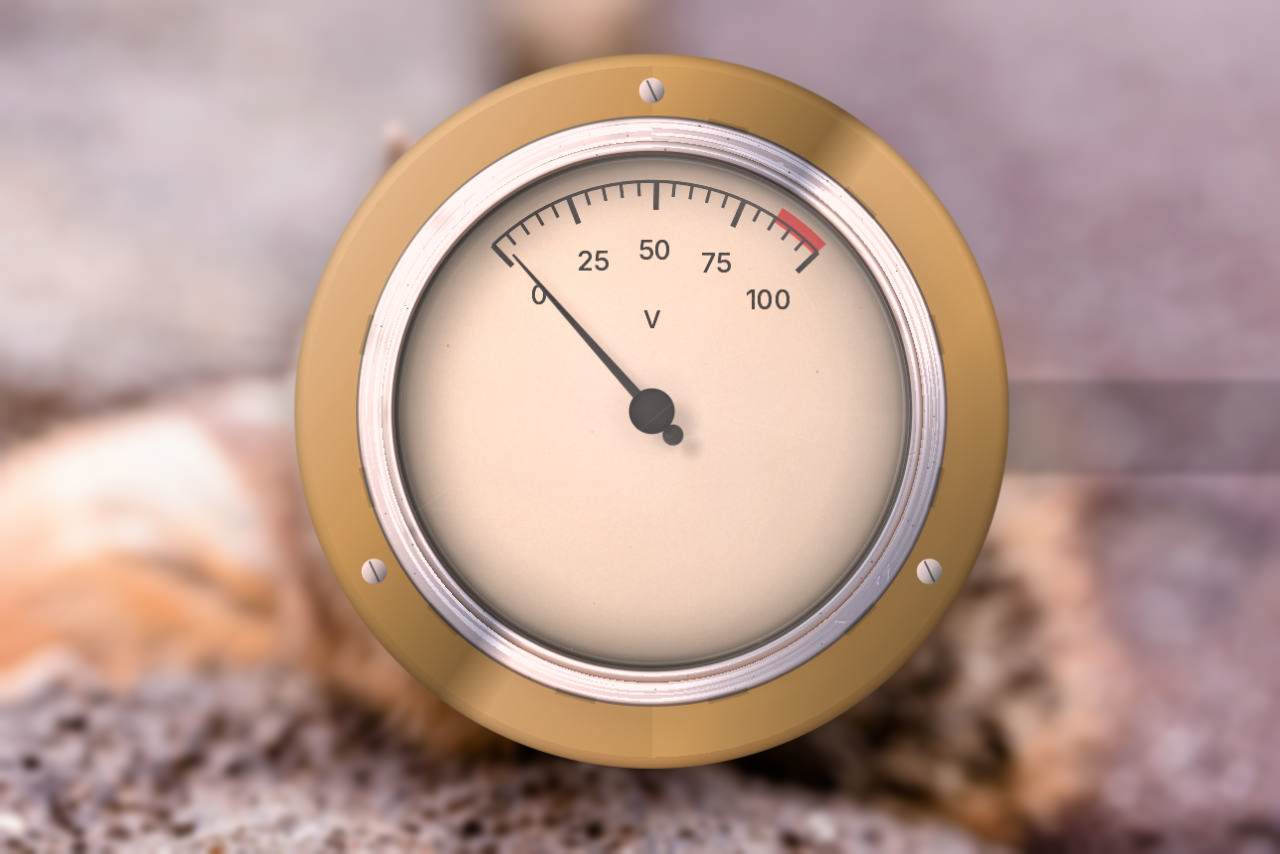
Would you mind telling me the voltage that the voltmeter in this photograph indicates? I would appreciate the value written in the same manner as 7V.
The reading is 2.5V
